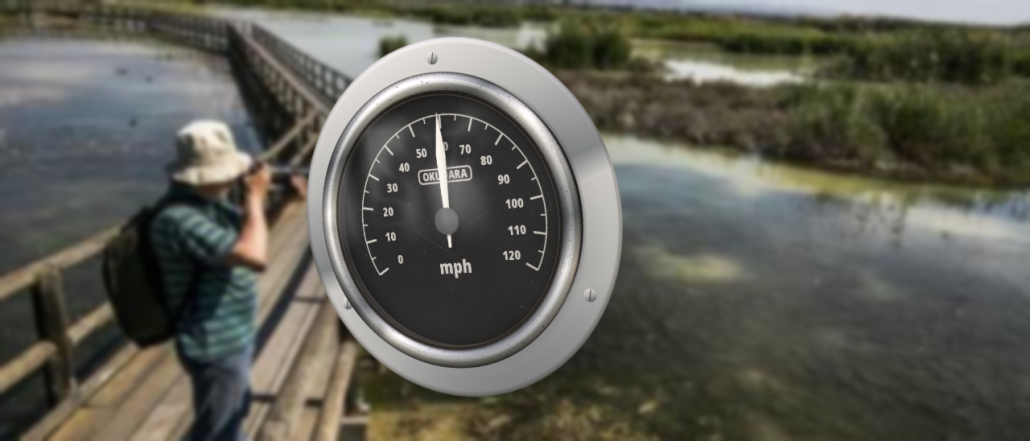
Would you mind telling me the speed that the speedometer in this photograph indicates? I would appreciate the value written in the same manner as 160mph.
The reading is 60mph
